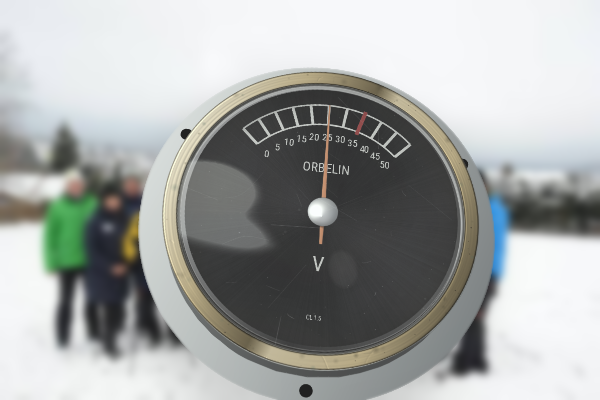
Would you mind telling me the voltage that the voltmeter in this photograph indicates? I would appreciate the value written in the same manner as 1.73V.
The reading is 25V
